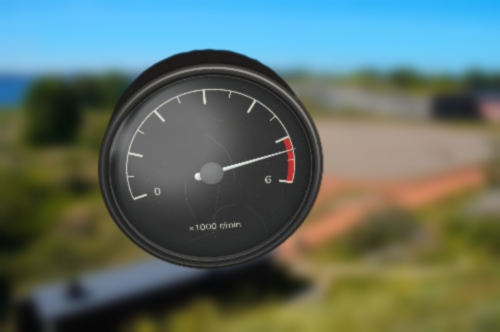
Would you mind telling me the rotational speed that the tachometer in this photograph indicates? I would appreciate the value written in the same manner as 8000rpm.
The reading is 5250rpm
